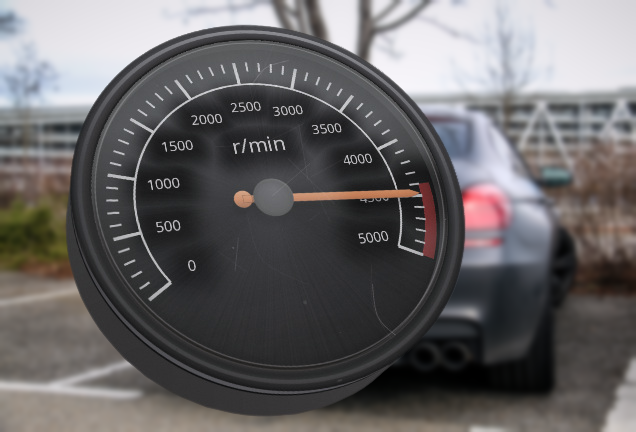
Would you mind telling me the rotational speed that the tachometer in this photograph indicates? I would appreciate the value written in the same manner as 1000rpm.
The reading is 4500rpm
